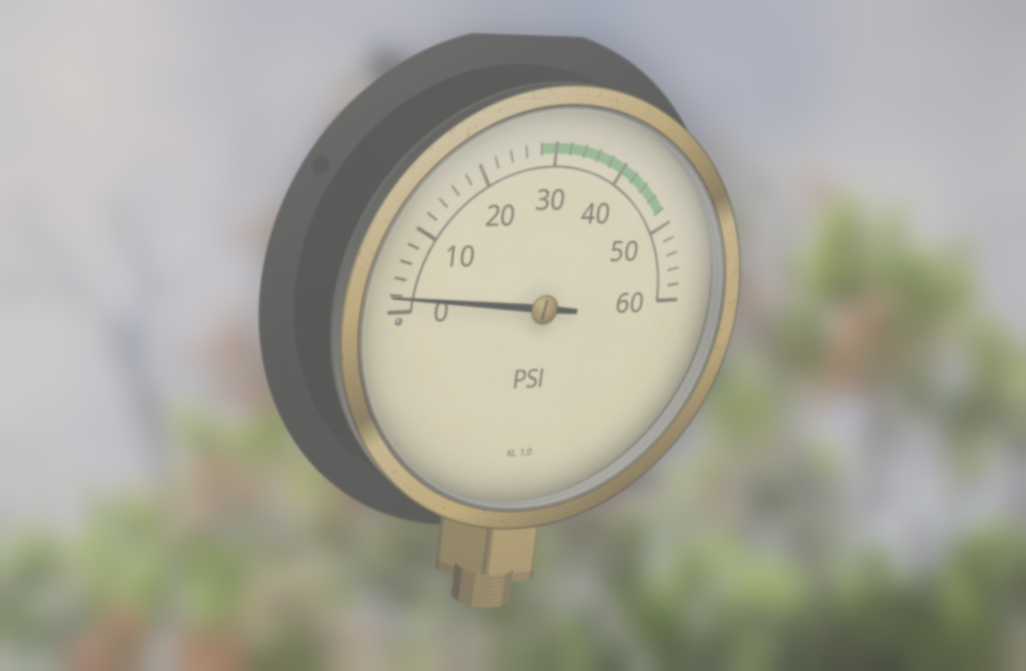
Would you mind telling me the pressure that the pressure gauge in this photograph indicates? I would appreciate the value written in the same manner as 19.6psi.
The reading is 2psi
